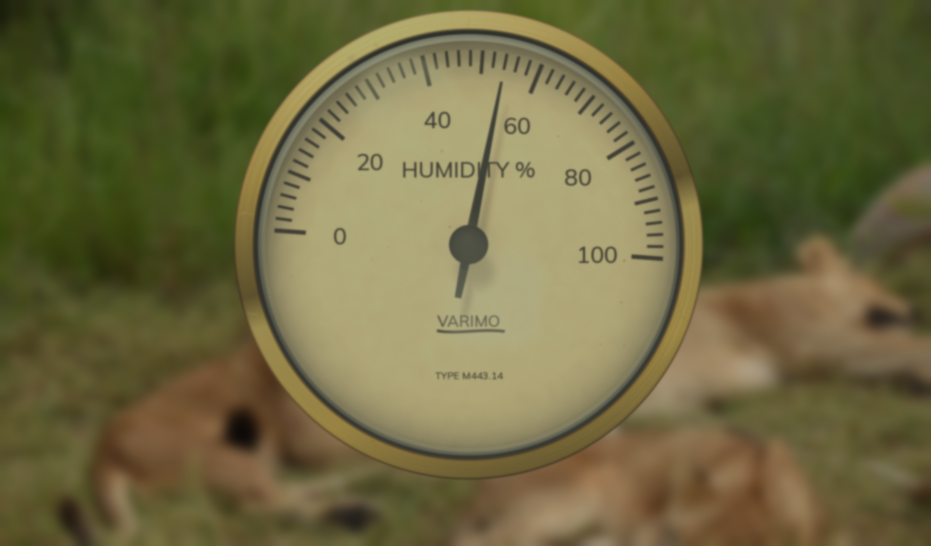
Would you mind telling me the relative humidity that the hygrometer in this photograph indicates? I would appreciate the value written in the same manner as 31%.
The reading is 54%
